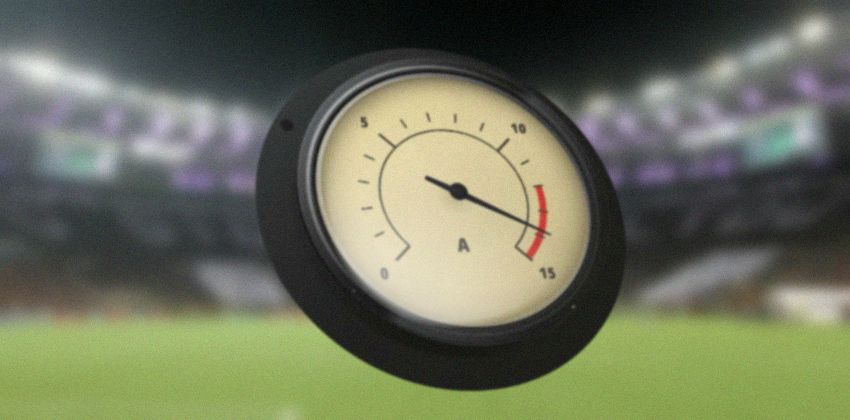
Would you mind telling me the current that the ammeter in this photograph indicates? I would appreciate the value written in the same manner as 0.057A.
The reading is 14A
